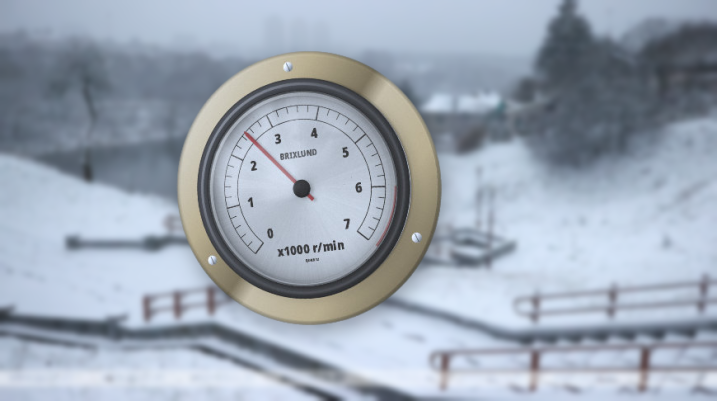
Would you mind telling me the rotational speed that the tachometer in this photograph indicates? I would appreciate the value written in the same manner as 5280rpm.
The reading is 2500rpm
